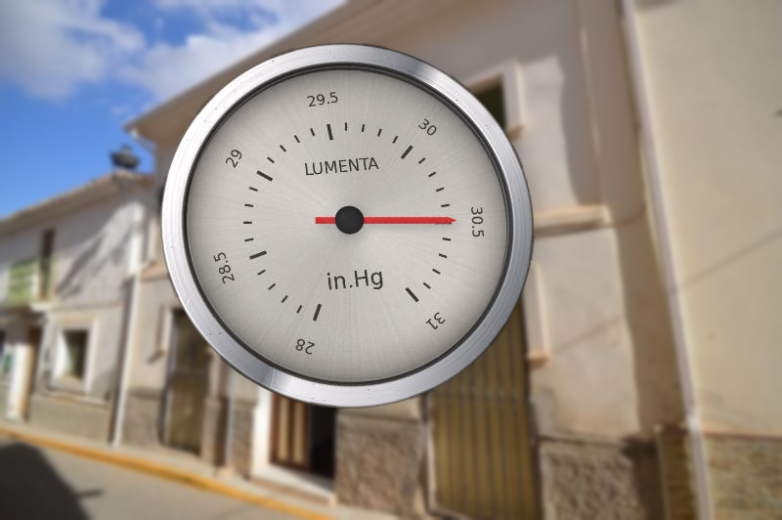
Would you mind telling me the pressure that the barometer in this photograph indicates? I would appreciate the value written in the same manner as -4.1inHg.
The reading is 30.5inHg
